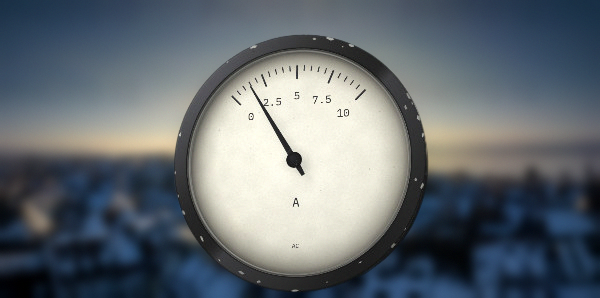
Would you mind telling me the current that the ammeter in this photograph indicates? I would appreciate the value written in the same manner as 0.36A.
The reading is 1.5A
